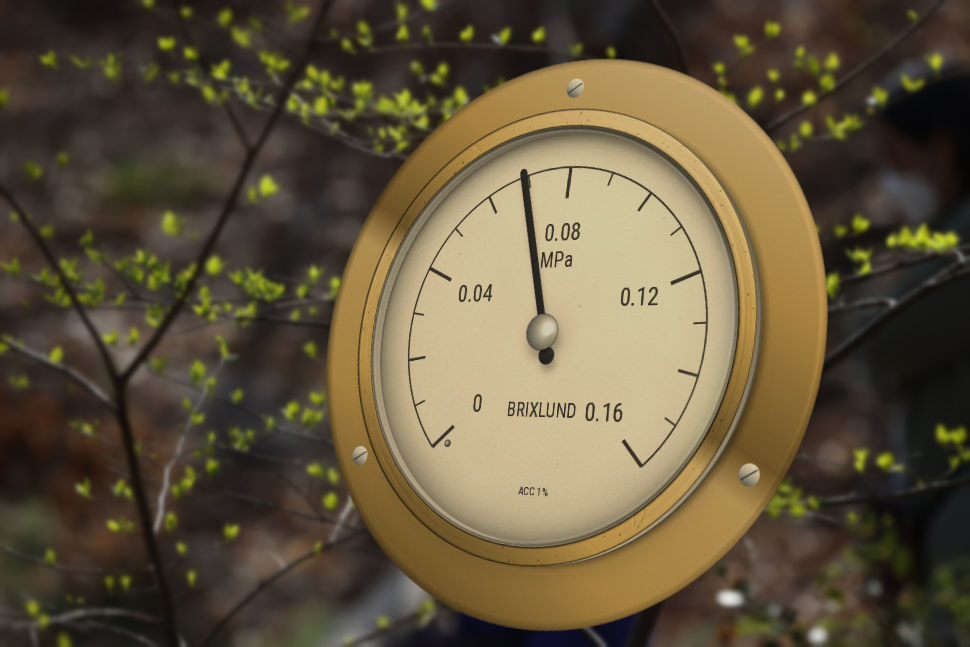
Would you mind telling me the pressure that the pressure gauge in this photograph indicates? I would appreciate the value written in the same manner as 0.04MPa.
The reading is 0.07MPa
